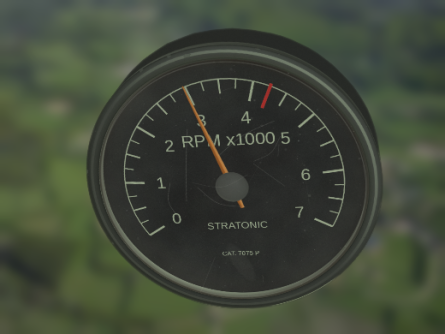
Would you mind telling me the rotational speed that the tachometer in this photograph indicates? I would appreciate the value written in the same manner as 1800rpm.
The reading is 3000rpm
